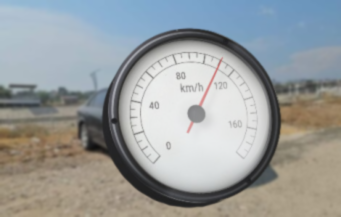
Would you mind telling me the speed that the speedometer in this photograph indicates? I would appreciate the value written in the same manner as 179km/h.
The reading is 110km/h
